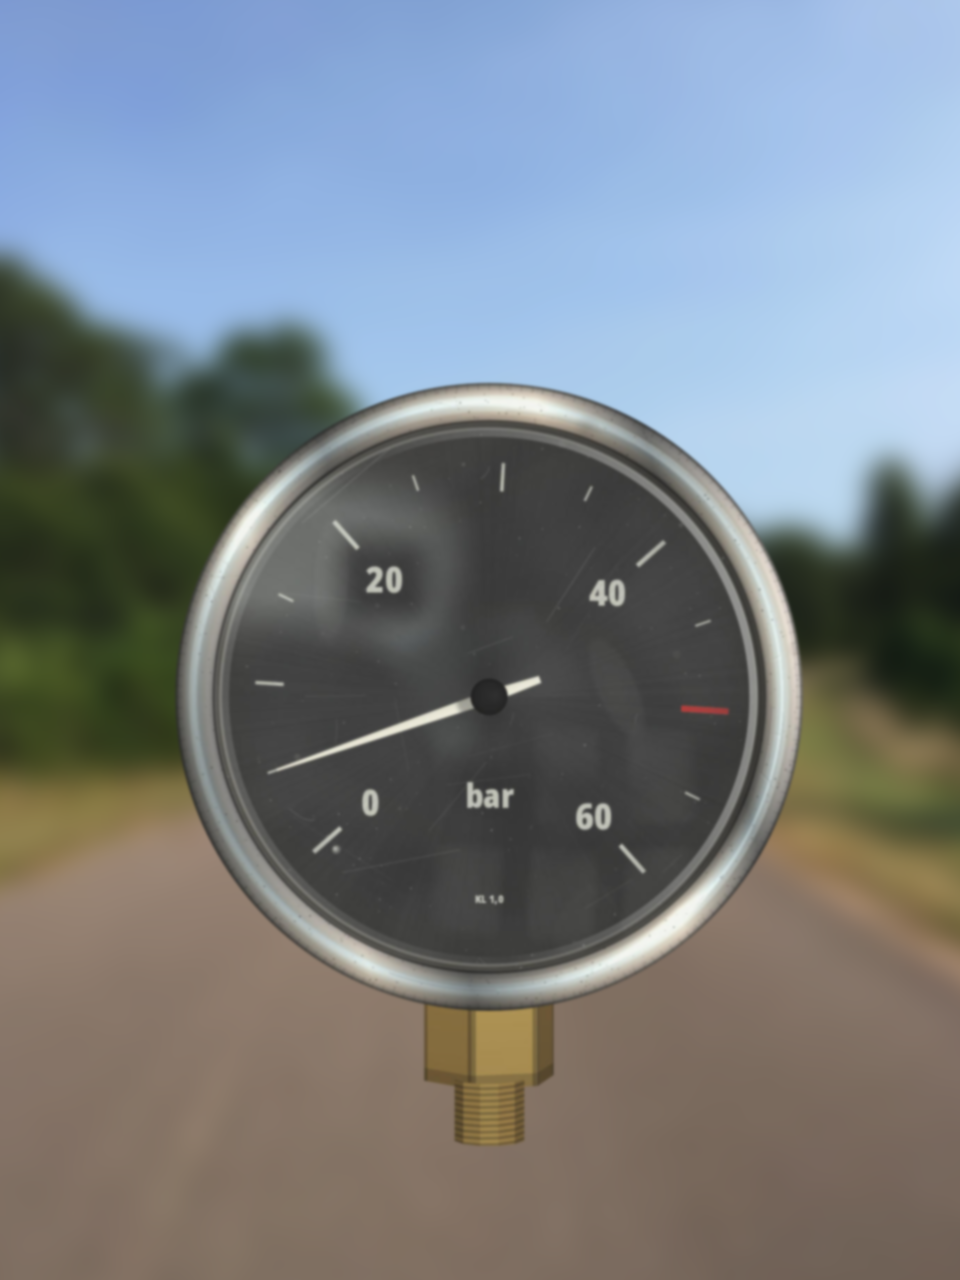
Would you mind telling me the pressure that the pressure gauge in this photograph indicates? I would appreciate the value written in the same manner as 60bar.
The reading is 5bar
